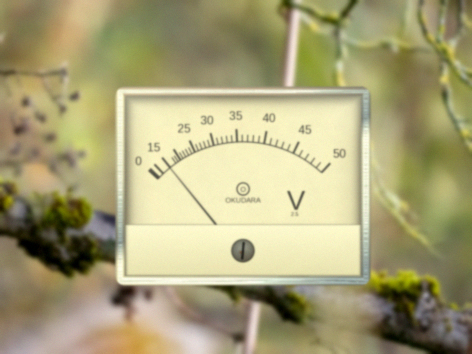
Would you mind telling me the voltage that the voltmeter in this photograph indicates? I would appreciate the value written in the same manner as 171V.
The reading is 15V
